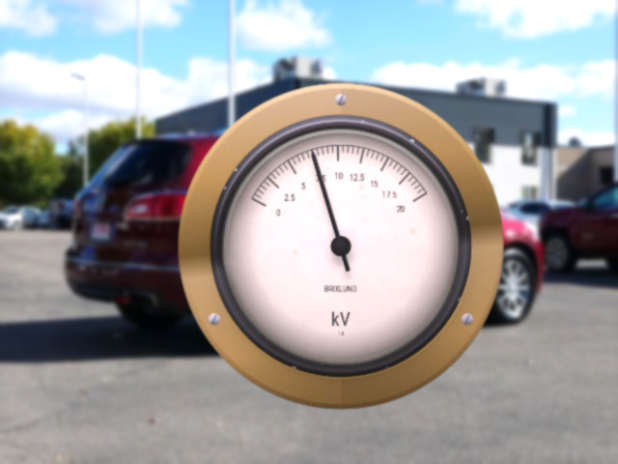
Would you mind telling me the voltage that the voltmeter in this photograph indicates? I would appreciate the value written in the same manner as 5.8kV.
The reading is 7.5kV
